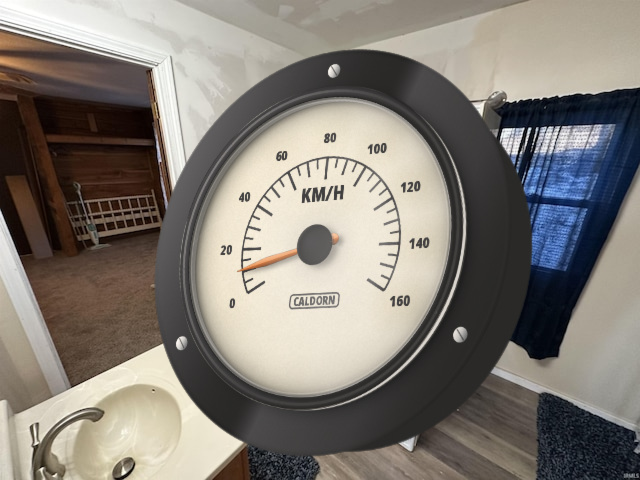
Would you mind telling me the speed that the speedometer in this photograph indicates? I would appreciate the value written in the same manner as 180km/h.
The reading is 10km/h
